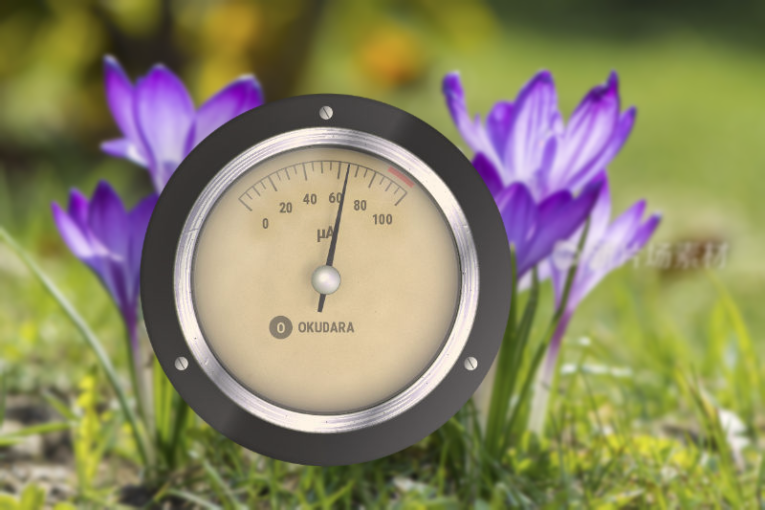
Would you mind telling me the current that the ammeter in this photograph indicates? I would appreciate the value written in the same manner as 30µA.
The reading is 65µA
